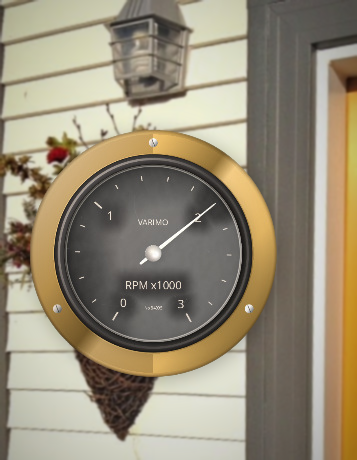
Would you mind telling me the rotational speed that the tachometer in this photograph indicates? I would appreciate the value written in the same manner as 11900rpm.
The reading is 2000rpm
